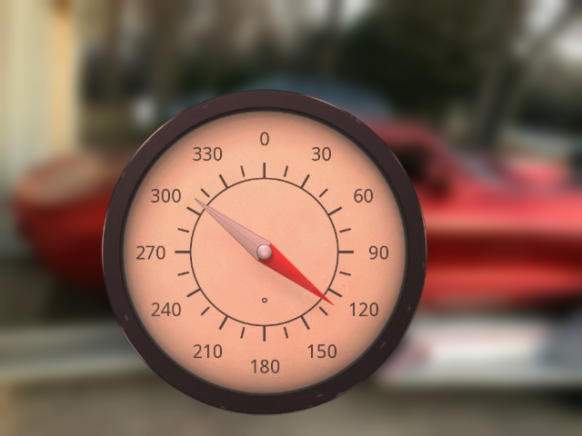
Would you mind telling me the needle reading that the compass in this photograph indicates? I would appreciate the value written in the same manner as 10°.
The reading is 127.5°
